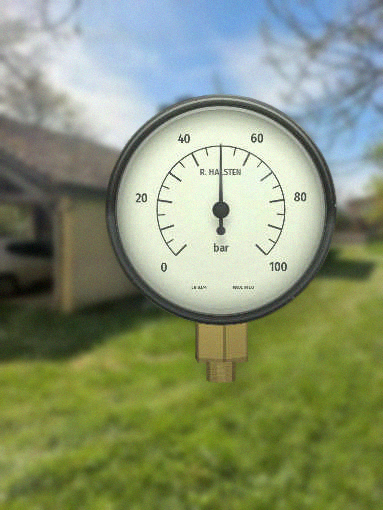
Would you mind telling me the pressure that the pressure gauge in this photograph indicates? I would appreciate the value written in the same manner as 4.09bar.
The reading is 50bar
